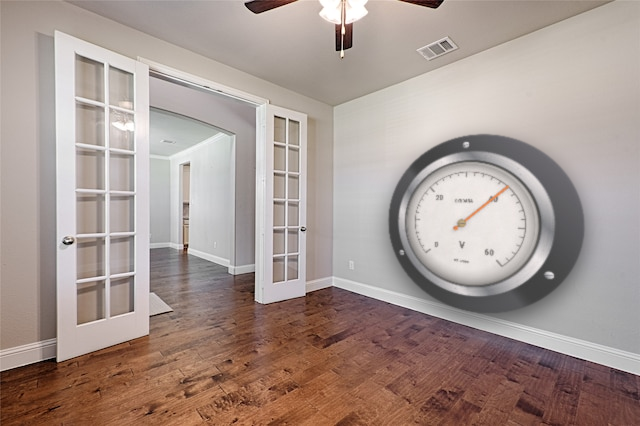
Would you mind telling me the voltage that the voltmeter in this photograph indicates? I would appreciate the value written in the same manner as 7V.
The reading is 40V
